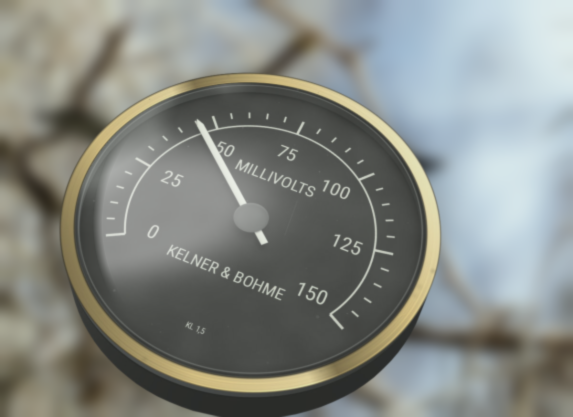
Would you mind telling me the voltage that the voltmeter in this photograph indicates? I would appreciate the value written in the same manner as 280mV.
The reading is 45mV
